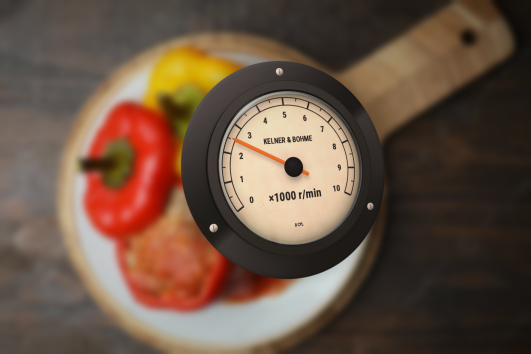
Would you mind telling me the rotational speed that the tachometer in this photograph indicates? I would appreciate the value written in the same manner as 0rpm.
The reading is 2500rpm
